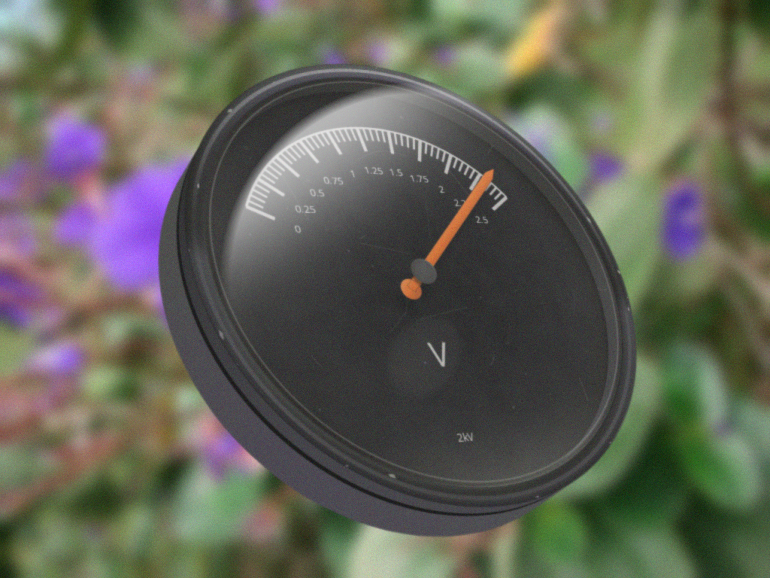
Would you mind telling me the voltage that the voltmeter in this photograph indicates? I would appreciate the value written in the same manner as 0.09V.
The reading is 2.3V
